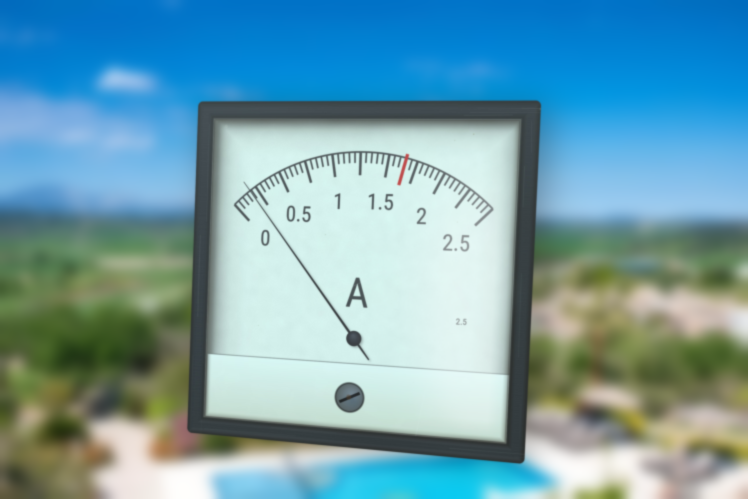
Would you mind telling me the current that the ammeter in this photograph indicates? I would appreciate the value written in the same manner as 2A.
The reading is 0.2A
